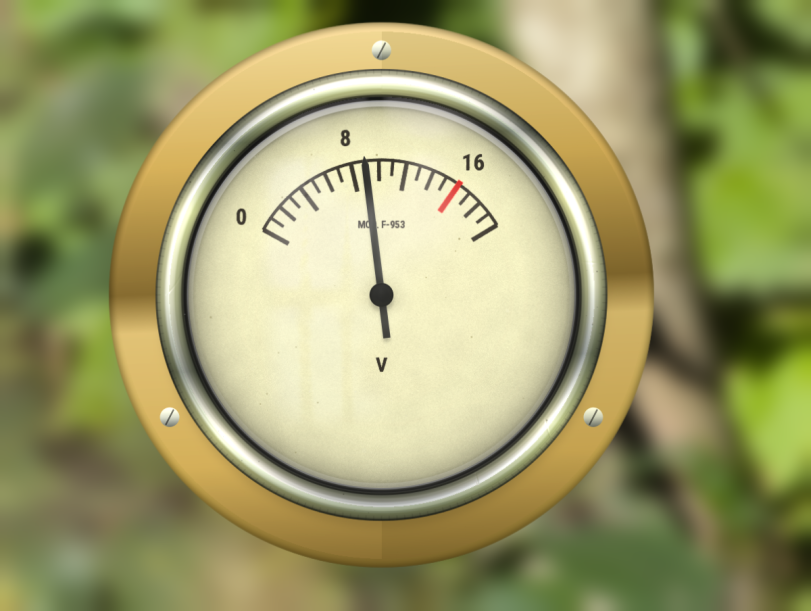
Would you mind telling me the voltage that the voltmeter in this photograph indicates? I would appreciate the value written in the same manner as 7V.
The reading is 9V
